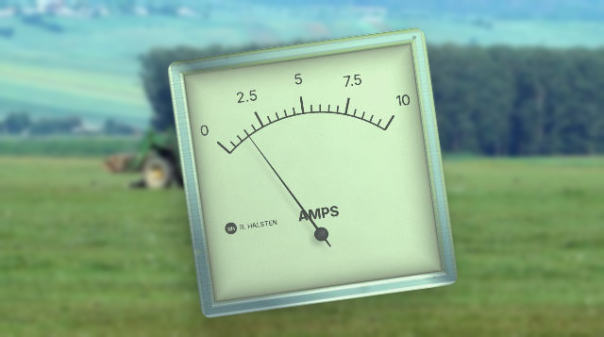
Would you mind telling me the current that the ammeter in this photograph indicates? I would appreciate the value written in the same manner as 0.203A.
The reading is 1.5A
